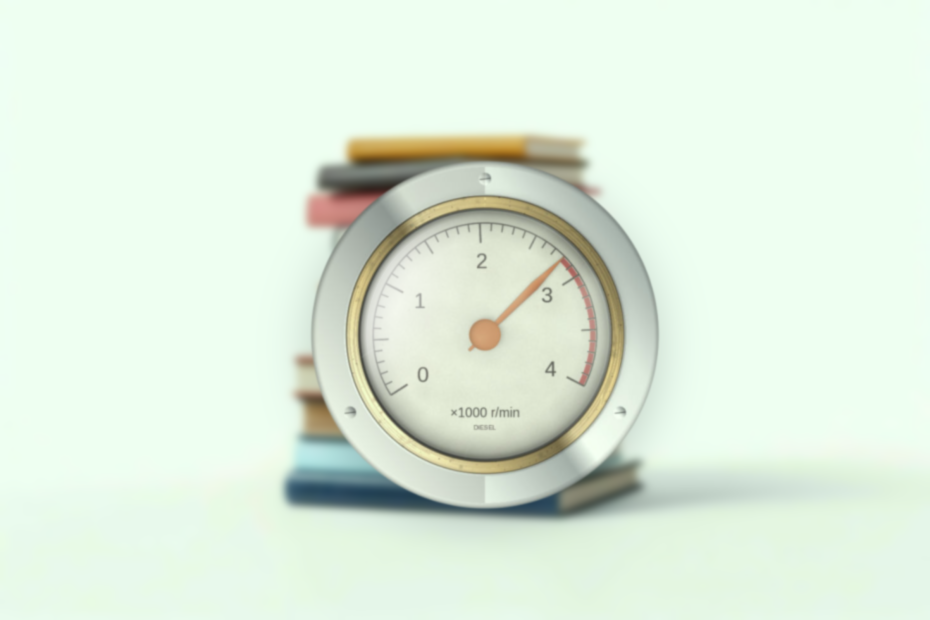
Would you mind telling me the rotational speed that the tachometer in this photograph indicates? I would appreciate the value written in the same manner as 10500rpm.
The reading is 2800rpm
